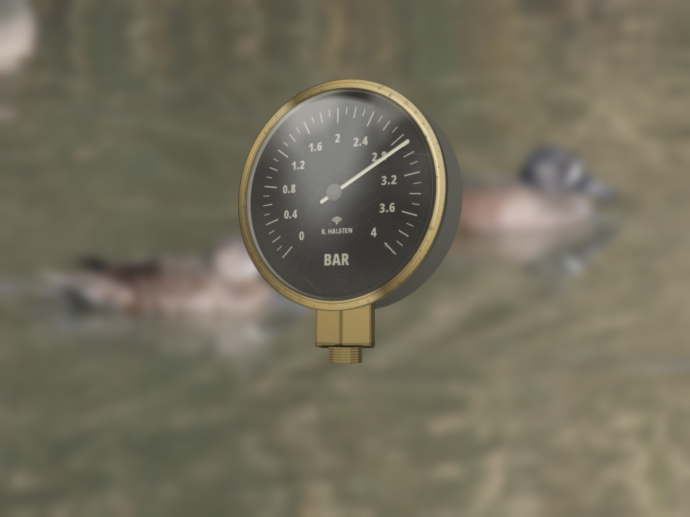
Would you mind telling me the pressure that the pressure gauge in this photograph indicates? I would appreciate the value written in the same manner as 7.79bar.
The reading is 2.9bar
